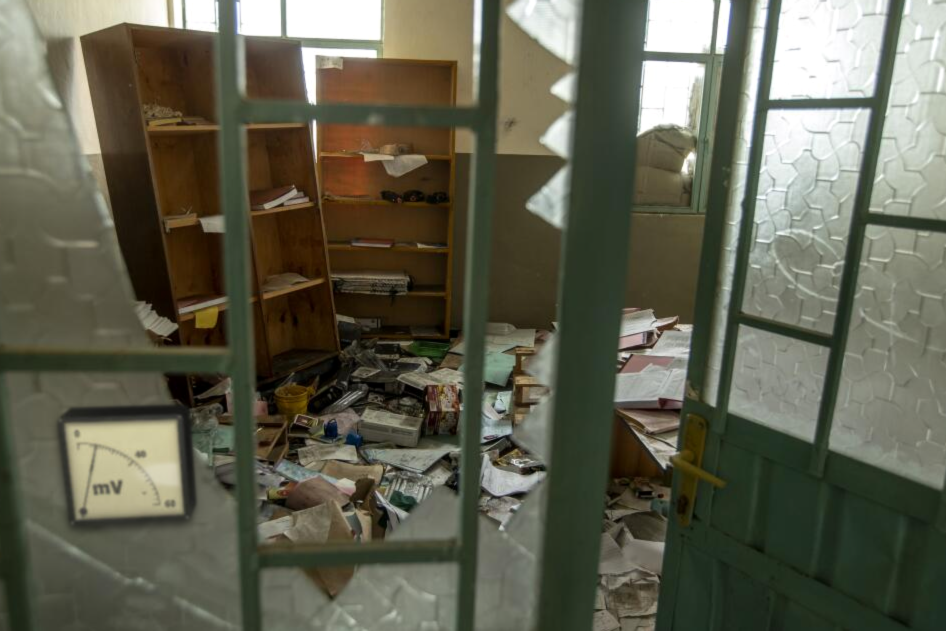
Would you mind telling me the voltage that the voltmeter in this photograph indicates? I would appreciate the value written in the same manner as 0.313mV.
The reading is 20mV
